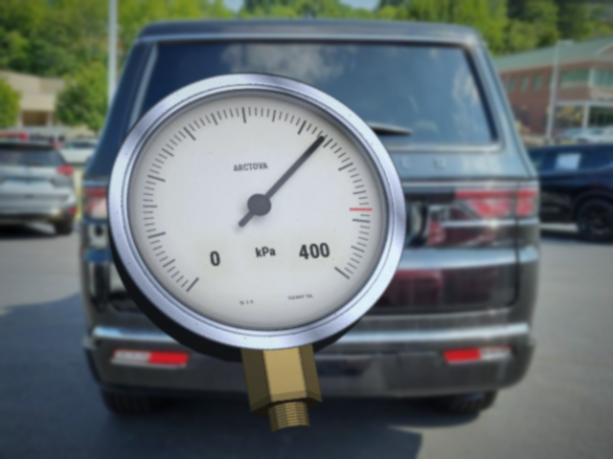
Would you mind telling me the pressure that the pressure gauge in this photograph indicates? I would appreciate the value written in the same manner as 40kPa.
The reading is 270kPa
